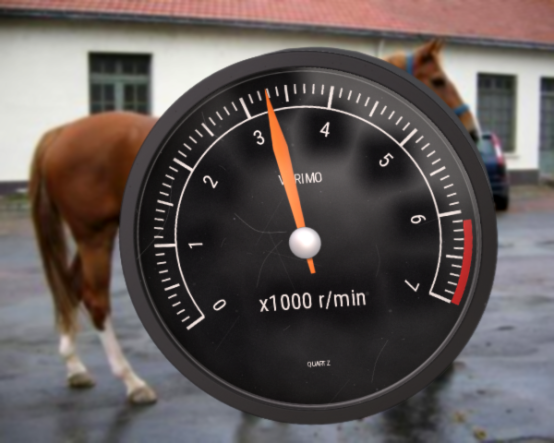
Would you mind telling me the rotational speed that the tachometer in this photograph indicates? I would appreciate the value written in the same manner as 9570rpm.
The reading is 3300rpm
